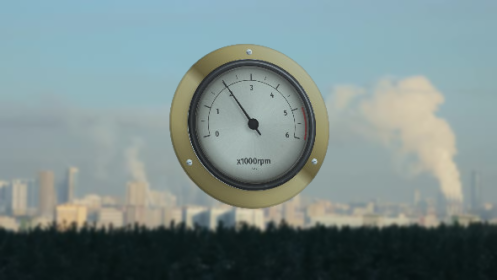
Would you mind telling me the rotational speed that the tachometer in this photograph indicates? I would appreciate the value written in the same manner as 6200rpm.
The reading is 2000rpm
